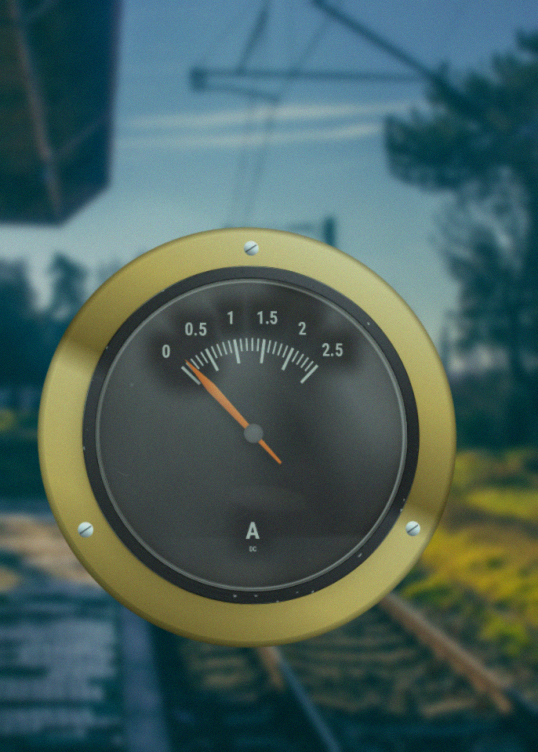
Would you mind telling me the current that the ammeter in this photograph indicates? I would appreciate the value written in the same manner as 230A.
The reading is 0.1A
